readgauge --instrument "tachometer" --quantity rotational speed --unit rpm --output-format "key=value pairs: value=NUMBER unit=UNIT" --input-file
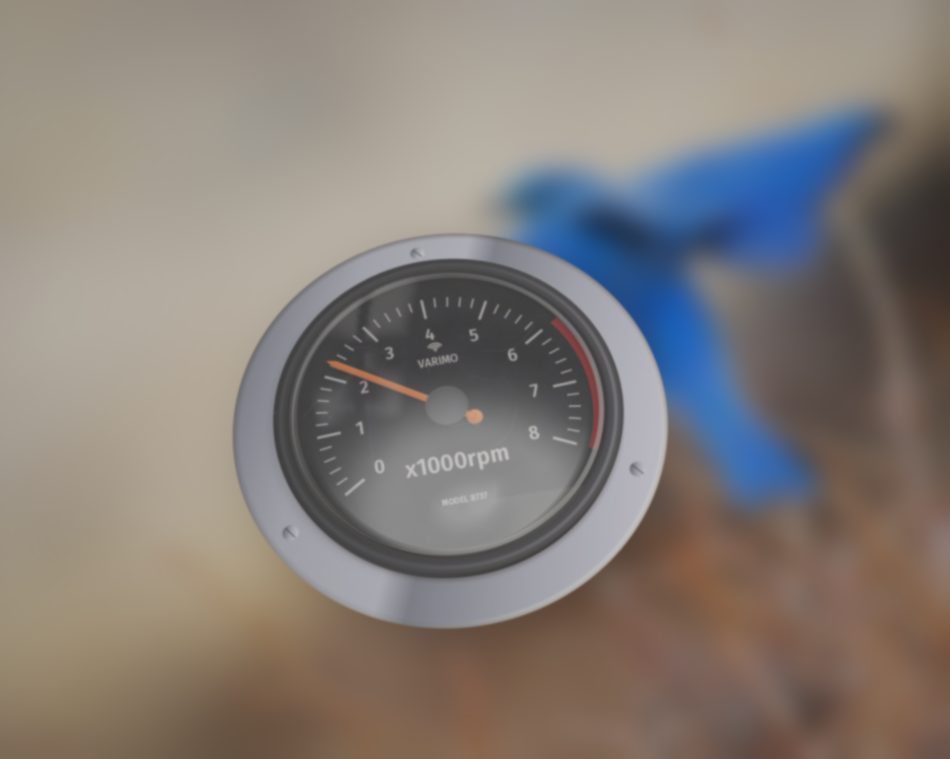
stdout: value=2200 unit=rpm
